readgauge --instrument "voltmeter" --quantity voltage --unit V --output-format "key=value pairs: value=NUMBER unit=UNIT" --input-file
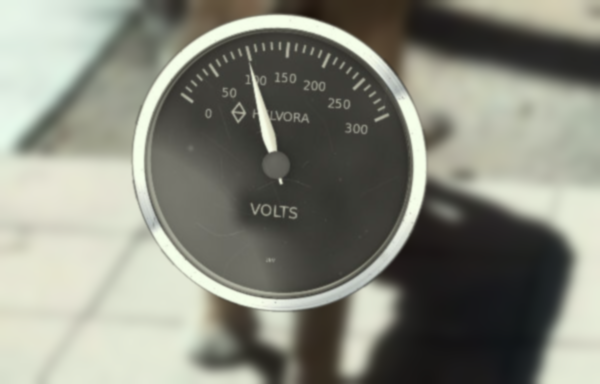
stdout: value=100 unit=V
